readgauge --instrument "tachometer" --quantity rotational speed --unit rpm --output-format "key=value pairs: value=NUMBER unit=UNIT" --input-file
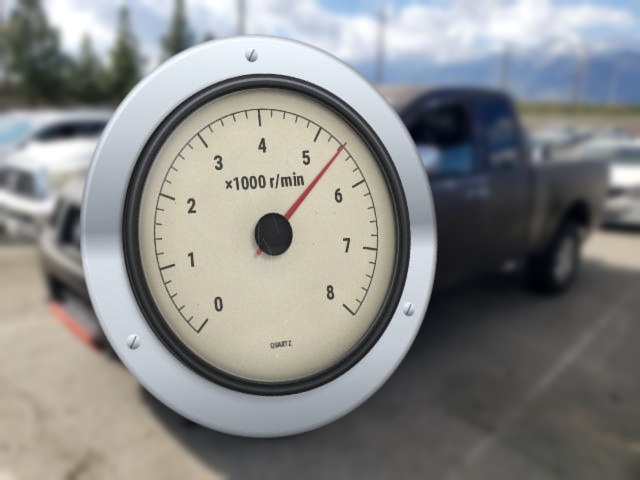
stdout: value=5400 unit=rpm
